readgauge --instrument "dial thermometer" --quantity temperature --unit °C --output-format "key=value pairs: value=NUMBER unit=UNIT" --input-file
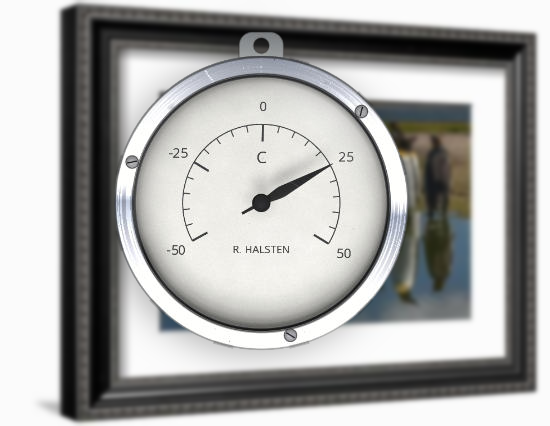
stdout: value=25 unit=°C
